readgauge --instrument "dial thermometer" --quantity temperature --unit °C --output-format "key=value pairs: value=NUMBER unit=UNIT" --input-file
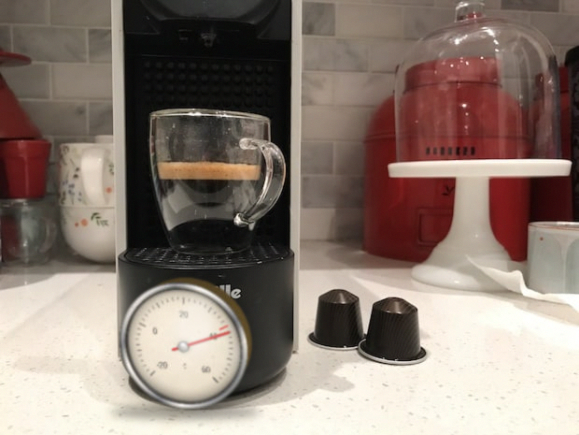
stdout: value=40 unit=°C
